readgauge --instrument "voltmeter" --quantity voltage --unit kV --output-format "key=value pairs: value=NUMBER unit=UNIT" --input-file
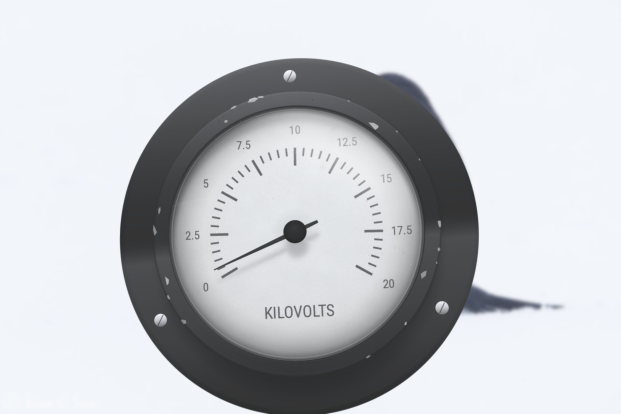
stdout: value=0.5 unit=kV
